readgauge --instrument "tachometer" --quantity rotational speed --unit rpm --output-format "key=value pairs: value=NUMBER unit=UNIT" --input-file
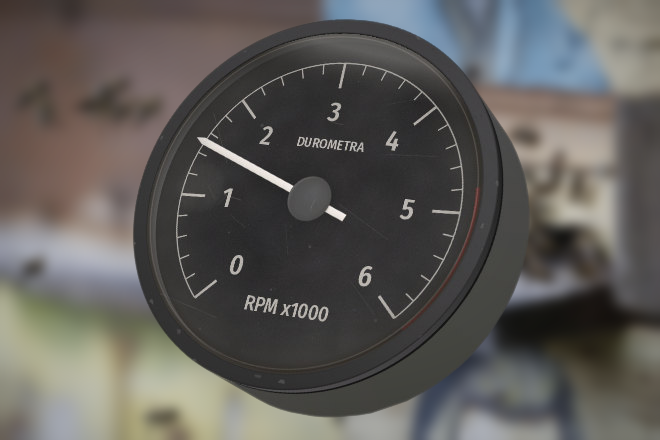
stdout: value=1500 unit=rpm
